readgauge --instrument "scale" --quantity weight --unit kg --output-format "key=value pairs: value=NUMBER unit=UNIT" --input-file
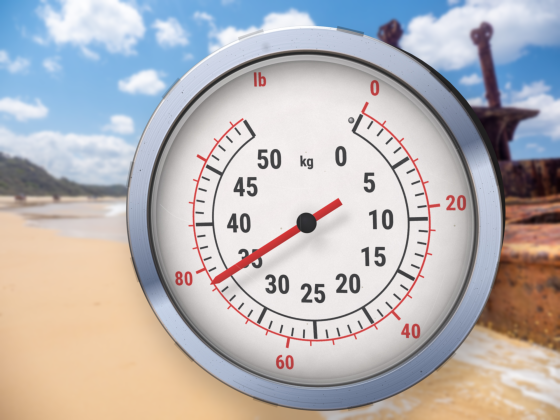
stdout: value=35 unit=kg
